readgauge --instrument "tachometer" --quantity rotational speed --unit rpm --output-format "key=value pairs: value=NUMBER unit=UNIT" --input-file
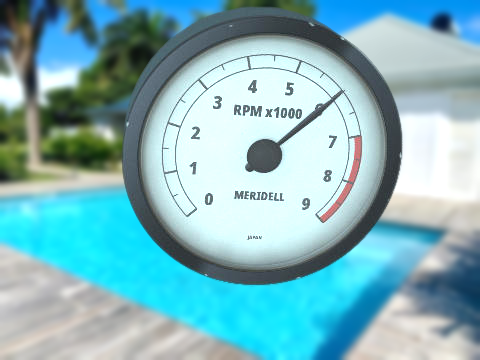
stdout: value=6000 unit=rpm
